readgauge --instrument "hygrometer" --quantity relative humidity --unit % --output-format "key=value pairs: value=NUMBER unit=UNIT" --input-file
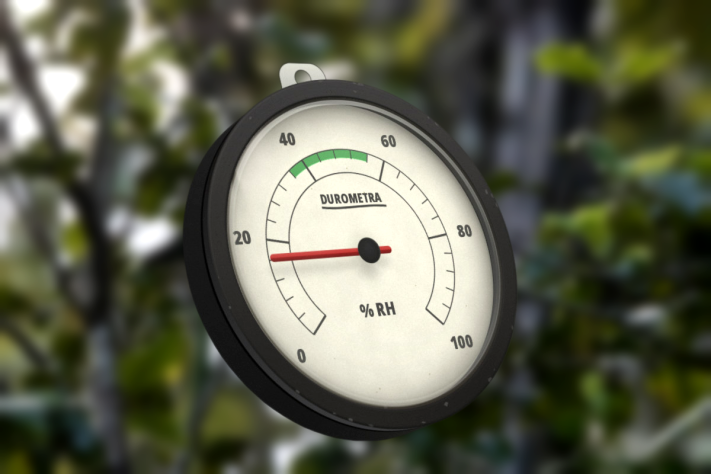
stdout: value=16 unit=%
